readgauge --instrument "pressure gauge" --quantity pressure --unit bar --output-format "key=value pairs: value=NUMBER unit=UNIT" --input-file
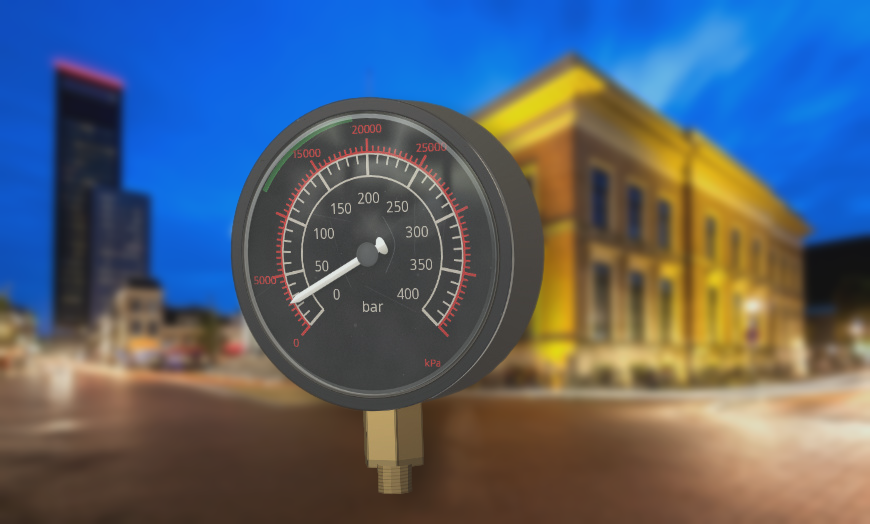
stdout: value=25 unit=bar
